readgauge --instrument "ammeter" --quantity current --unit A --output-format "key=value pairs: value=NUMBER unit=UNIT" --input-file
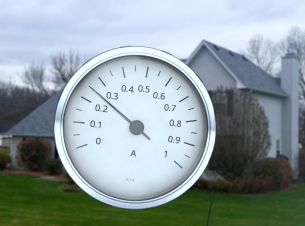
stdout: value=0.25 unit=A
